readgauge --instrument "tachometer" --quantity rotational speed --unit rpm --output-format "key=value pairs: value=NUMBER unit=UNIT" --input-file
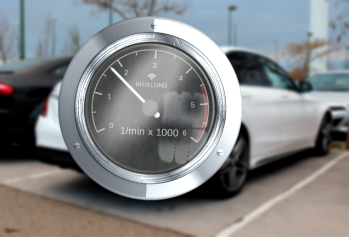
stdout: value=1750 unit=rpm
